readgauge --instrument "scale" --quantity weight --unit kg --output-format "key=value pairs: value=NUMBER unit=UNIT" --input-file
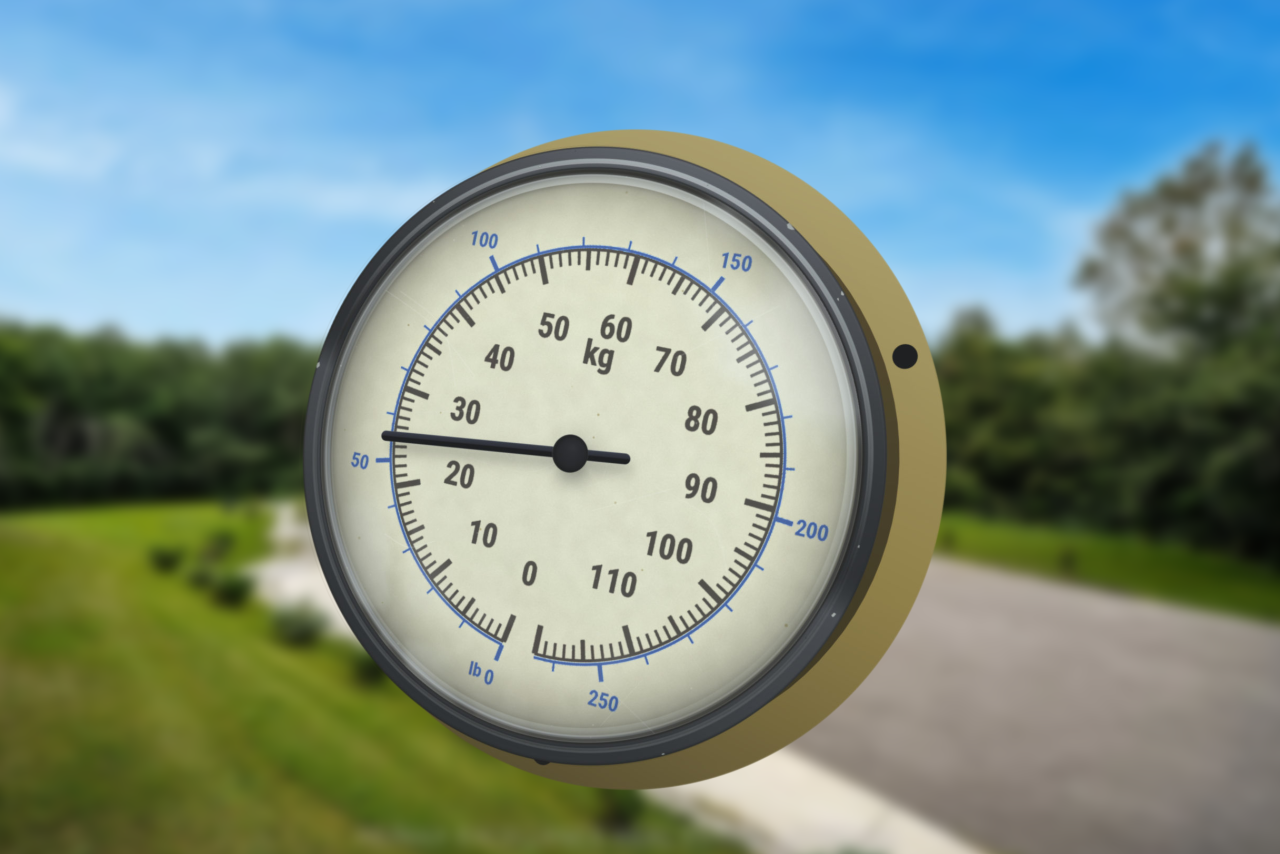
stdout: value=25 unit=kg
